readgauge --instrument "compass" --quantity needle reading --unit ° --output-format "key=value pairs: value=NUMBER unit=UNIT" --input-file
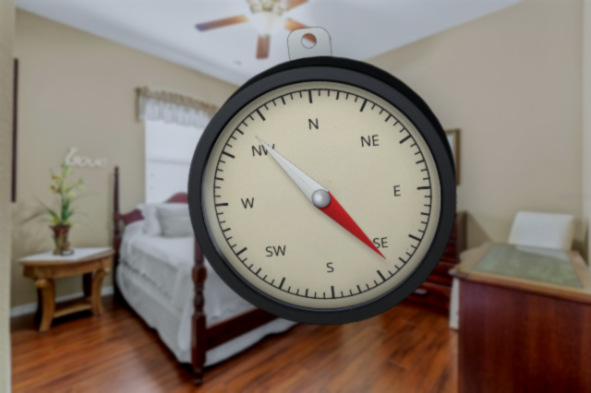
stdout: value=140 unit=°
